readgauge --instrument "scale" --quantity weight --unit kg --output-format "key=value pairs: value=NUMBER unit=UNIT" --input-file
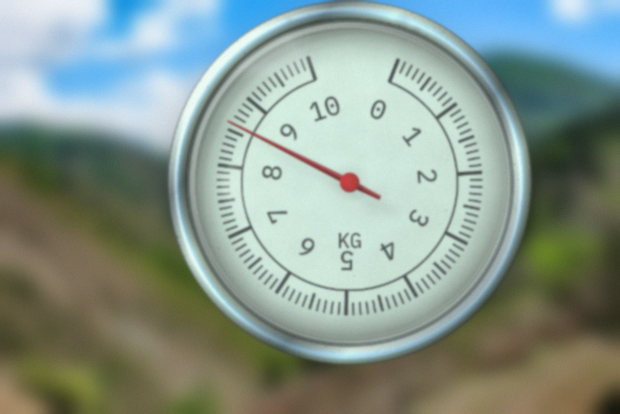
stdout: value=8.6 unit=kg
